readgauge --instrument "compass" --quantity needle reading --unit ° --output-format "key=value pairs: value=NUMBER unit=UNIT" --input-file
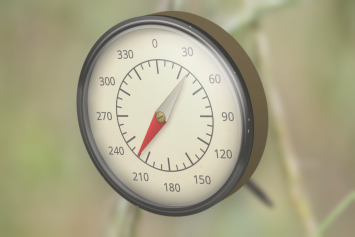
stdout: value=220 unit=°
